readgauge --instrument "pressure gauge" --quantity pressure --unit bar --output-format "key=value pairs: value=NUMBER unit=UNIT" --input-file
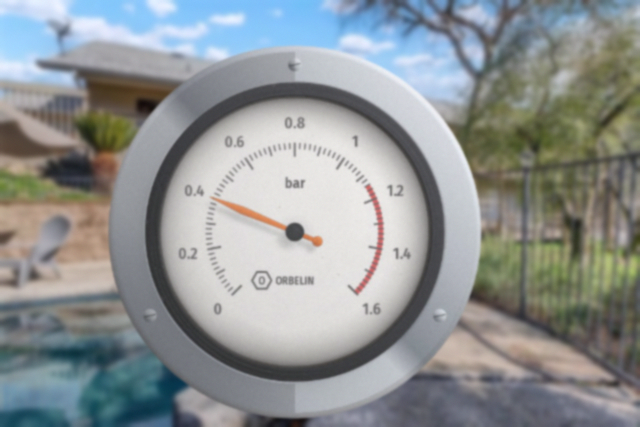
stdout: value=0.4 unit=bar
